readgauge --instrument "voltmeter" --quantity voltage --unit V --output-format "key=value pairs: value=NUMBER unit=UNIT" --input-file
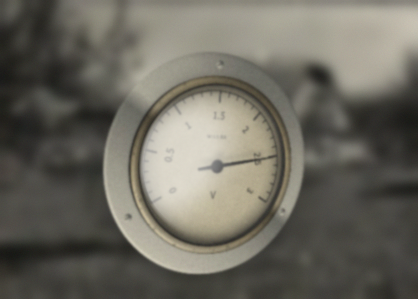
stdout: value=2.5 unit=V
